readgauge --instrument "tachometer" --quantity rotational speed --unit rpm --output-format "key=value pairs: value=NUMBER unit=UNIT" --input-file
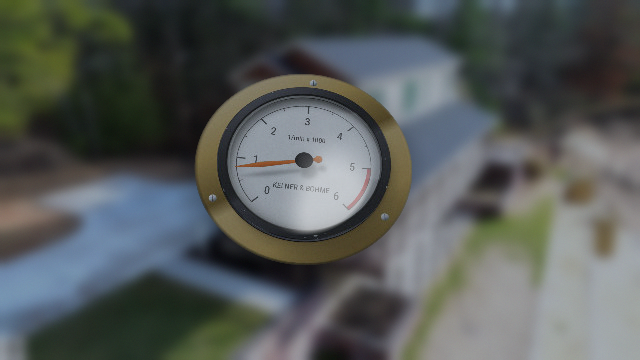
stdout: value=750 unit=rpm
